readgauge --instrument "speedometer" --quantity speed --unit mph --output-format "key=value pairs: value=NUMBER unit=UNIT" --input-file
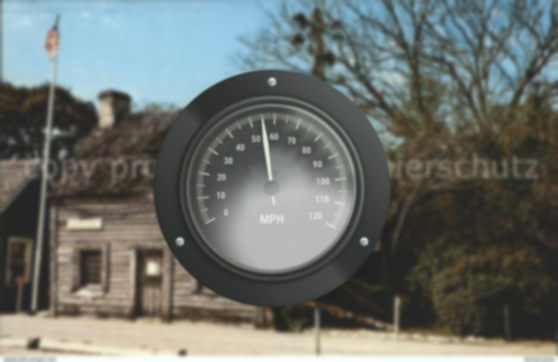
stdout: value=55 unit=mph
